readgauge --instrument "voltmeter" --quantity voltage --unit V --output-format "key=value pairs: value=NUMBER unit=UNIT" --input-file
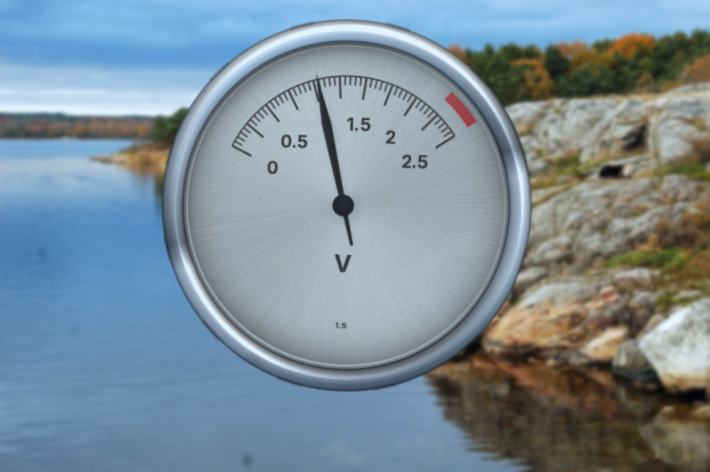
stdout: value=1.05 unit=V
